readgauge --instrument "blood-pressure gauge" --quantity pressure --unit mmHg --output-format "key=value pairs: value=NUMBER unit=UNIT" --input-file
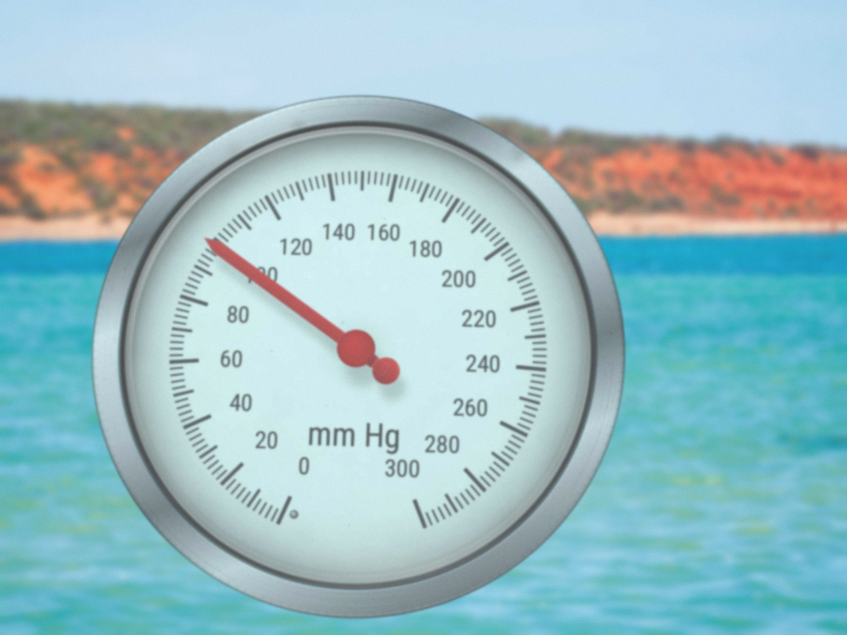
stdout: value=98 unit=mmHg
